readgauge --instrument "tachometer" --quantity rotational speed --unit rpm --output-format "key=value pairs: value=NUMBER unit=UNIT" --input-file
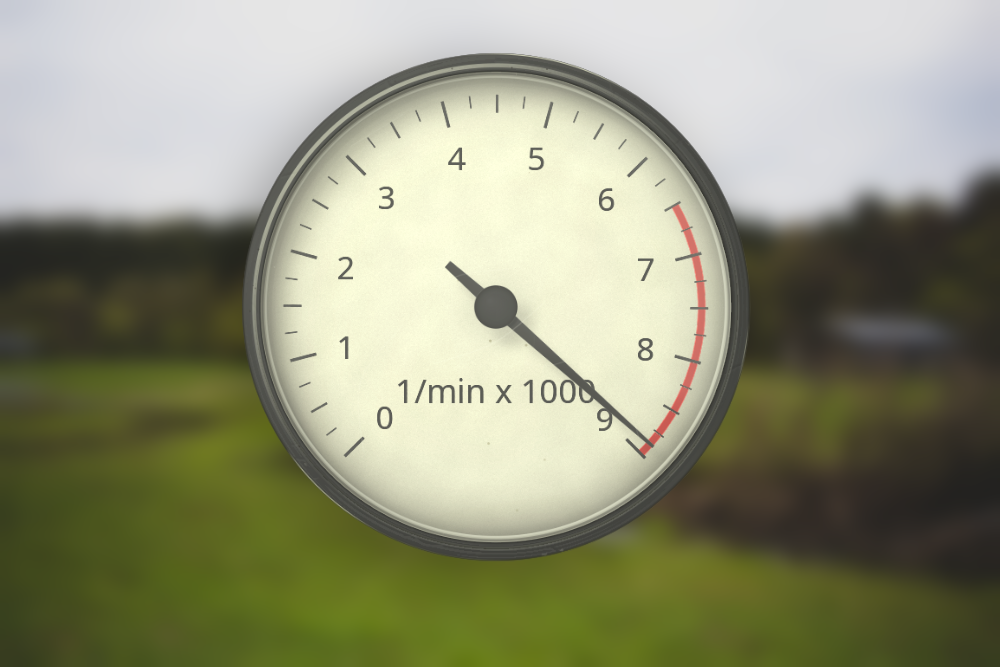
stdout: value=8875 unit=rpm
